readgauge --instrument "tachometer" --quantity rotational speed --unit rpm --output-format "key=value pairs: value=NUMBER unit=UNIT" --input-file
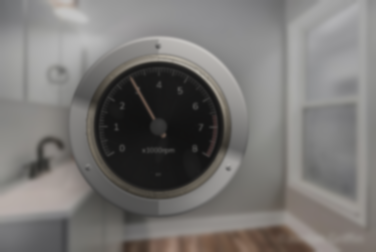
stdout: value=3000 unit=rpm
